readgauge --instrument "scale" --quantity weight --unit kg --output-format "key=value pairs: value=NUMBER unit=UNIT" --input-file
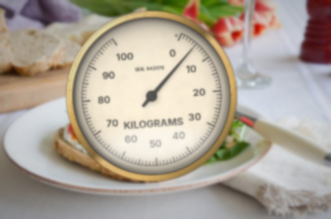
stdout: value=5 unit=kg
